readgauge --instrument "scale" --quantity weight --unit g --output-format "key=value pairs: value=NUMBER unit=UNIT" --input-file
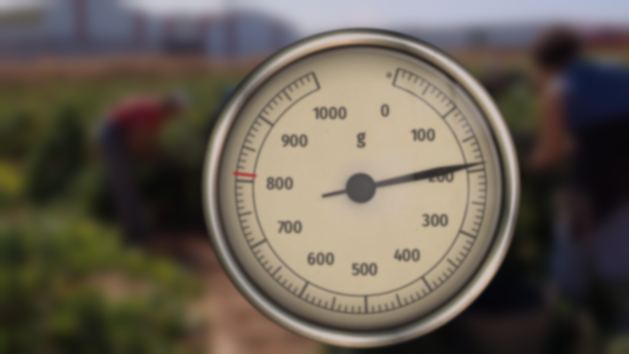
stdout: value=190 unit=g
